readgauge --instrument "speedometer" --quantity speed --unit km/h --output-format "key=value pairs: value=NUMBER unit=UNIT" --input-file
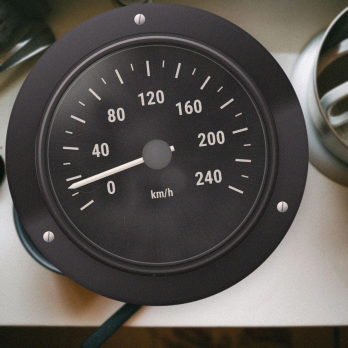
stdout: value=15 unit=km/h
